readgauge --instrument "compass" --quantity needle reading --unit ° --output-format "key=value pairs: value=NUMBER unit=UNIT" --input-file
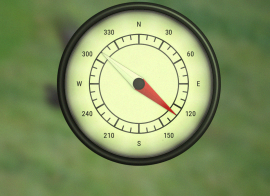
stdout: value=130 unit=°
